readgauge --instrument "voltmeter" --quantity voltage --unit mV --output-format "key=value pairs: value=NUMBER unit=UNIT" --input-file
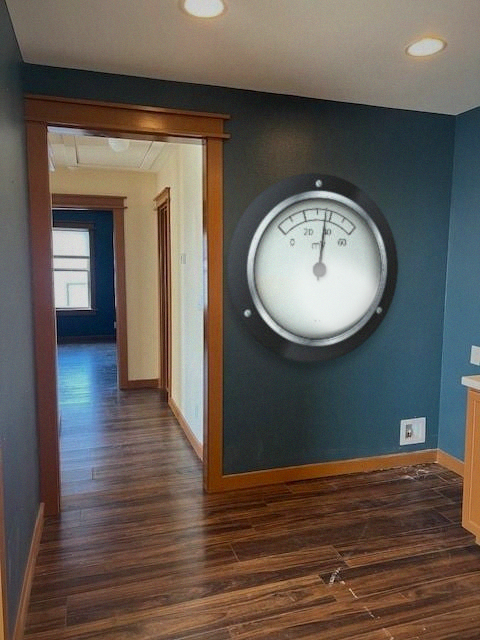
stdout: value=35 unit=mV
